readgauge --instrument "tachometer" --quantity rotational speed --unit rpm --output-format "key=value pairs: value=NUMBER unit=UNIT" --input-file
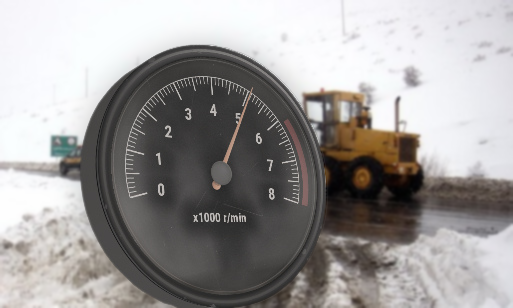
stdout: value=5000 unit=rpm
